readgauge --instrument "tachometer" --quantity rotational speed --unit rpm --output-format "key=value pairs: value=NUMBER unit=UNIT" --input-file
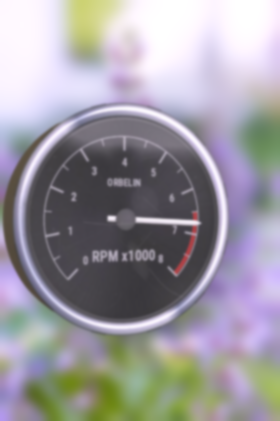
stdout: value=6750 unit=rpm
